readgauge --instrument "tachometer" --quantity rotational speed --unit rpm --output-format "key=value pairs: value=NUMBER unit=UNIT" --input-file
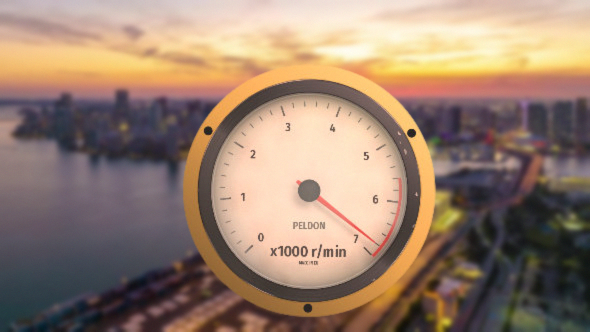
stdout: value=6800 unit=rpm
